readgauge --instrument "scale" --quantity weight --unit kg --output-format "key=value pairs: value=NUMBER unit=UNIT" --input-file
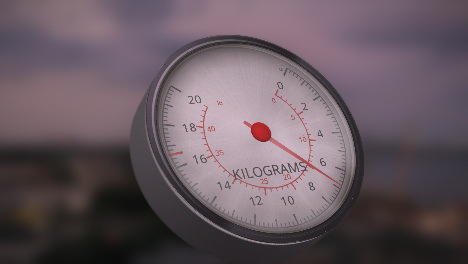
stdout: value=7 unit=kg
